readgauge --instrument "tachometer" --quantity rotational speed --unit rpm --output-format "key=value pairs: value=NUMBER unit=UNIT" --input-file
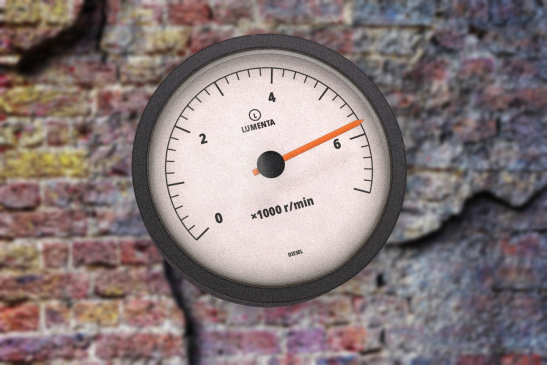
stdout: value=5800 unit=rpm
